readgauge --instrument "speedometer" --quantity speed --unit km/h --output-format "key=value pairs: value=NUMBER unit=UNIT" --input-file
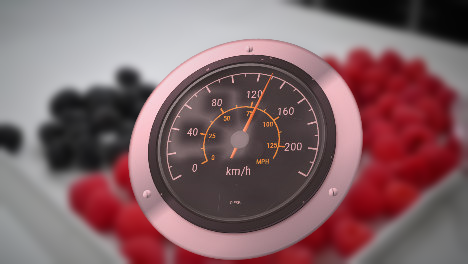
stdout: value=130 unit=km/h
